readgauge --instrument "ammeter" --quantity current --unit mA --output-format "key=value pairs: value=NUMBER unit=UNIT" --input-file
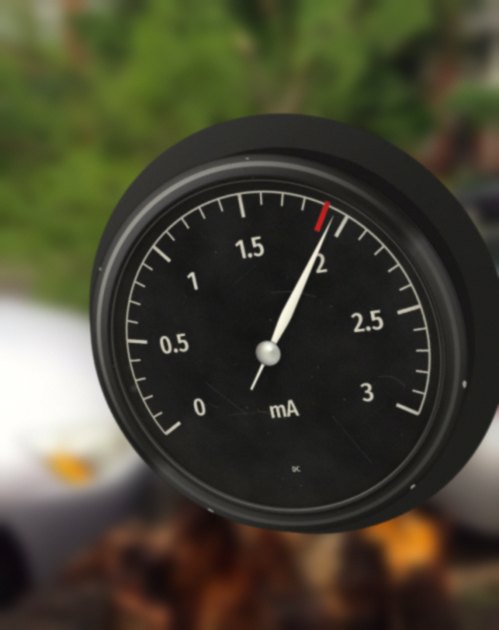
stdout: value=1.95 unit=mA
